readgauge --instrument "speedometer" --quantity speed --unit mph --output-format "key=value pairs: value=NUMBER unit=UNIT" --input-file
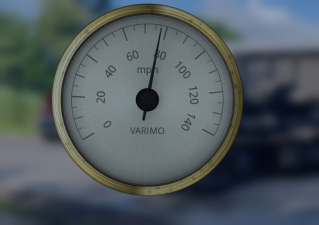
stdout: value=77.5 unit=mph
